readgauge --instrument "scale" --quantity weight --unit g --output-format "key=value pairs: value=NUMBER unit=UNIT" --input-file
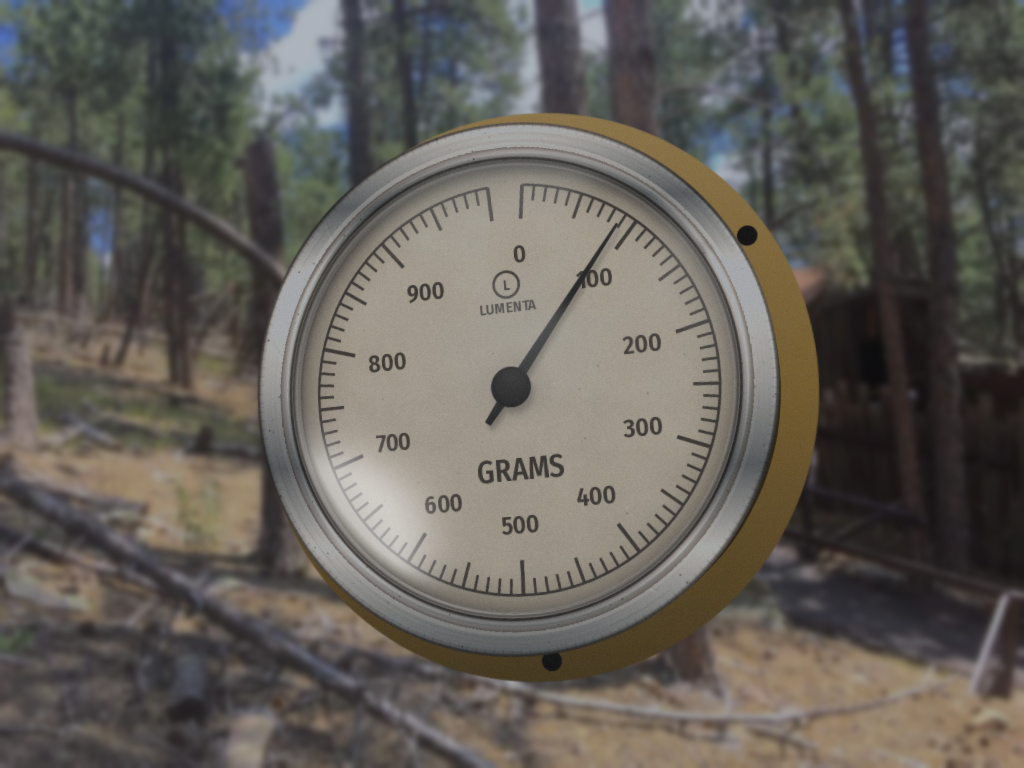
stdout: value=90 unit=g
